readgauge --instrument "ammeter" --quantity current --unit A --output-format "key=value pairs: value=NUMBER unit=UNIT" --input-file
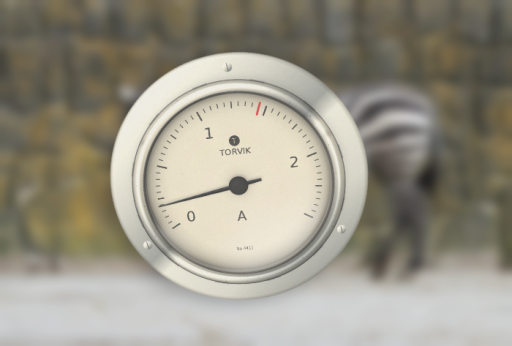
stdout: value=0.2 unit=A
